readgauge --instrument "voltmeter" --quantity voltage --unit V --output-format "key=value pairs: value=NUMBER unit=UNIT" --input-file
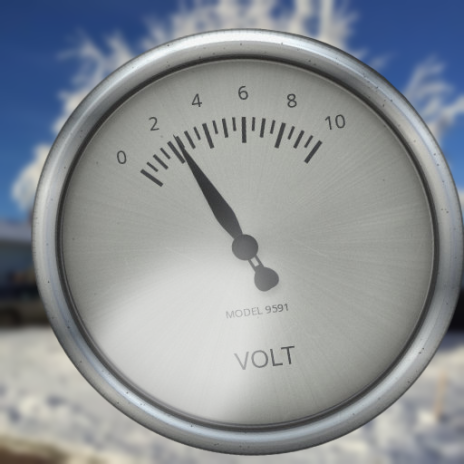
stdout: value=2.5 unit=V
